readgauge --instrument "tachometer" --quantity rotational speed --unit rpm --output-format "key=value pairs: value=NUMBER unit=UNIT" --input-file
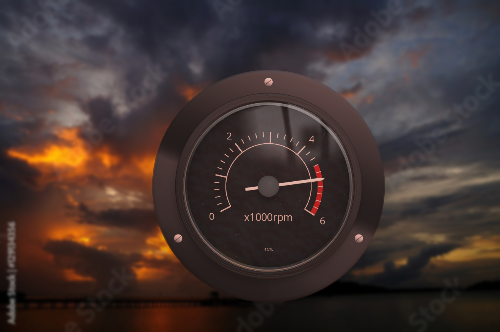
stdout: value=5000 unit=rpm
